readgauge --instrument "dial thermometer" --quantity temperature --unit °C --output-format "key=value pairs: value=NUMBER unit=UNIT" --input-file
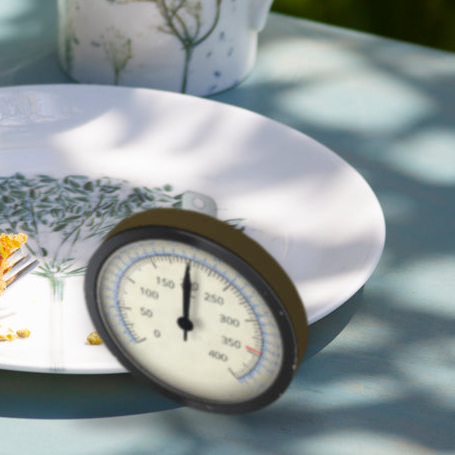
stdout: value=200 unit=°C
